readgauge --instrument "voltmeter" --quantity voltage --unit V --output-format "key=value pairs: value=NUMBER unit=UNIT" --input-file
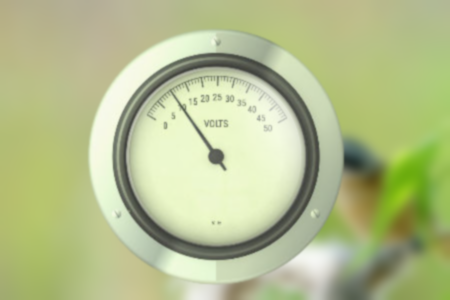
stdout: value=10 unit=V
